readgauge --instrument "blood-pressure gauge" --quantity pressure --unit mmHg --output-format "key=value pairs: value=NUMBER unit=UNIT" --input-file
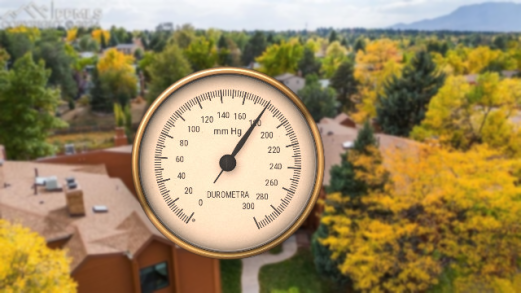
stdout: value=180 unit=mmHg
